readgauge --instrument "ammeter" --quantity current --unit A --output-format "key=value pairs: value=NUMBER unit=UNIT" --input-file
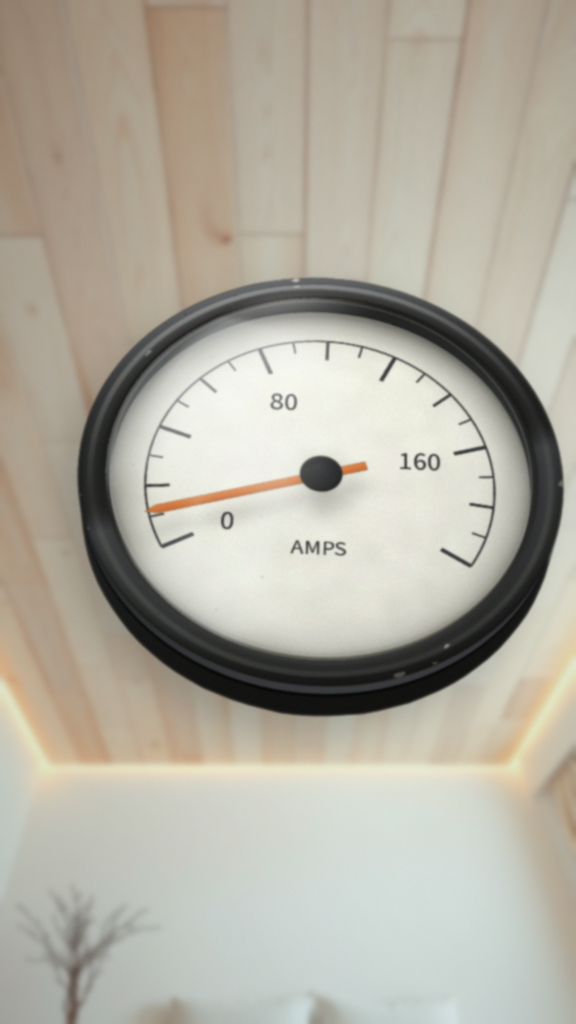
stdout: value=10 unit=A
